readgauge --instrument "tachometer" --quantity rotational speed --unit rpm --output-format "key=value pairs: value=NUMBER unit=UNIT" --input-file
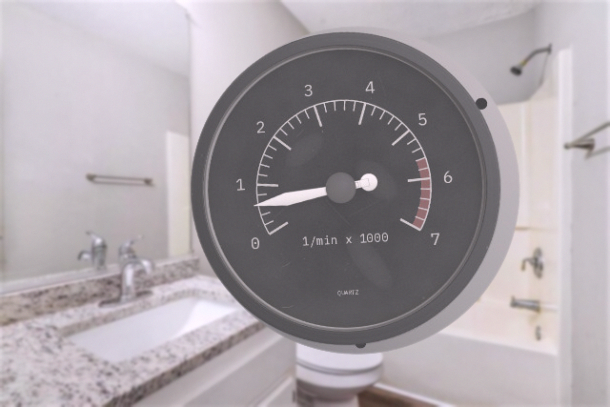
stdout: value=600 unit=rpm
